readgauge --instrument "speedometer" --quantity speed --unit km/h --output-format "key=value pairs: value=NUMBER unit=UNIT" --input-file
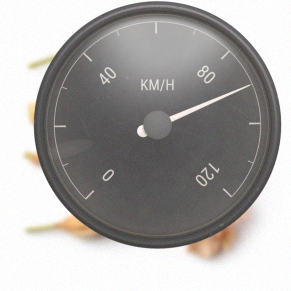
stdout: value=90 unit=km/h
